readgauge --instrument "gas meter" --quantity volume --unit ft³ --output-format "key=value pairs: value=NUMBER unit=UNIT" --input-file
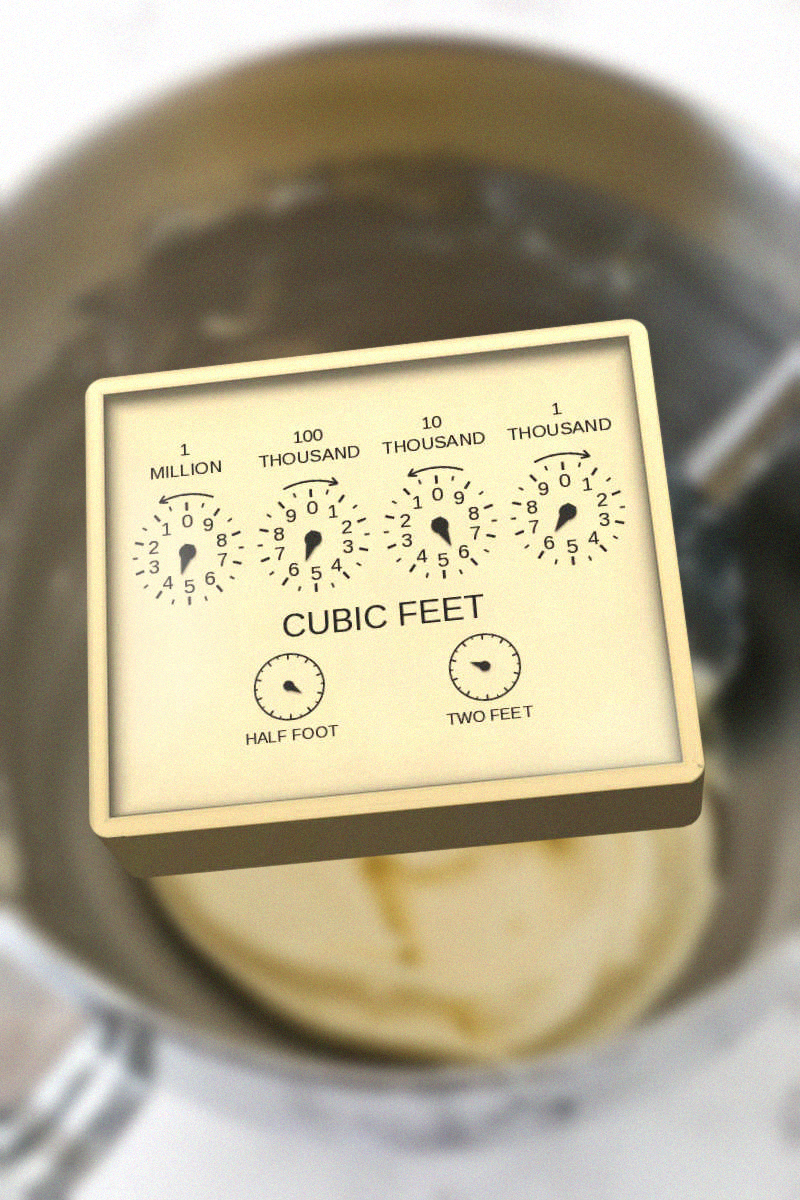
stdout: value=455600 unit=ft³
